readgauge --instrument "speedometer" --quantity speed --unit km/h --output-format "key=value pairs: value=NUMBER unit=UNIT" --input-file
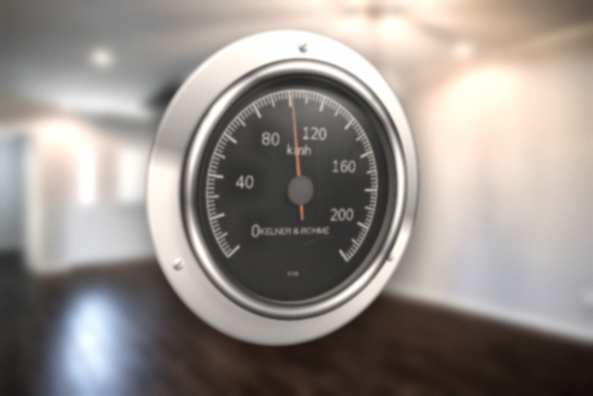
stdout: value=100 unit=km/h
